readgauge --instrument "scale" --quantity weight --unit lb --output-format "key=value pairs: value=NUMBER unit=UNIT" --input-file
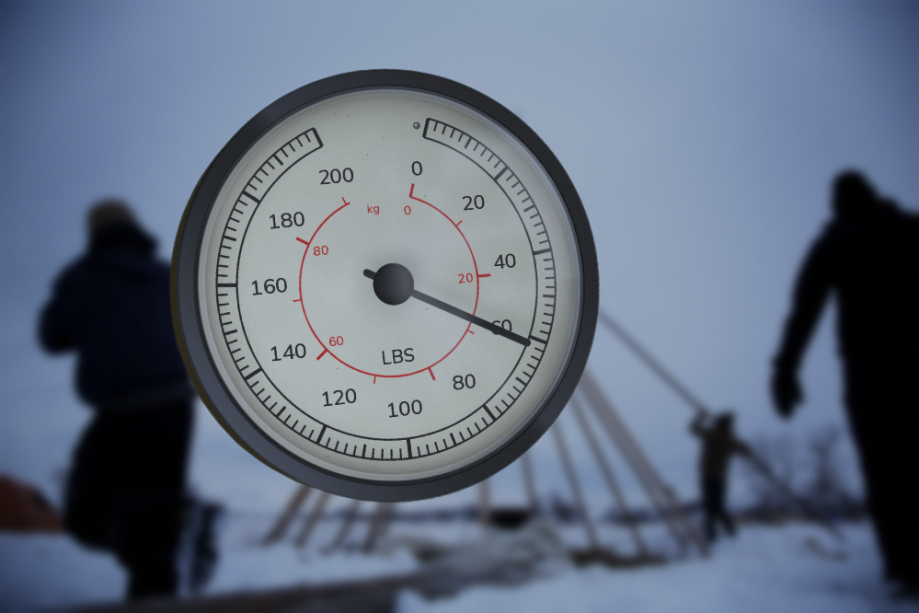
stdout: value=62 unit=lb
